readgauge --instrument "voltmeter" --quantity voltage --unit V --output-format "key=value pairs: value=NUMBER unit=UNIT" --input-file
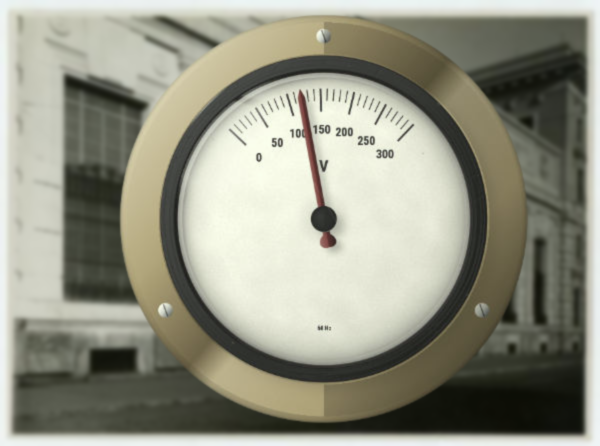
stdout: value=120 unit=V
